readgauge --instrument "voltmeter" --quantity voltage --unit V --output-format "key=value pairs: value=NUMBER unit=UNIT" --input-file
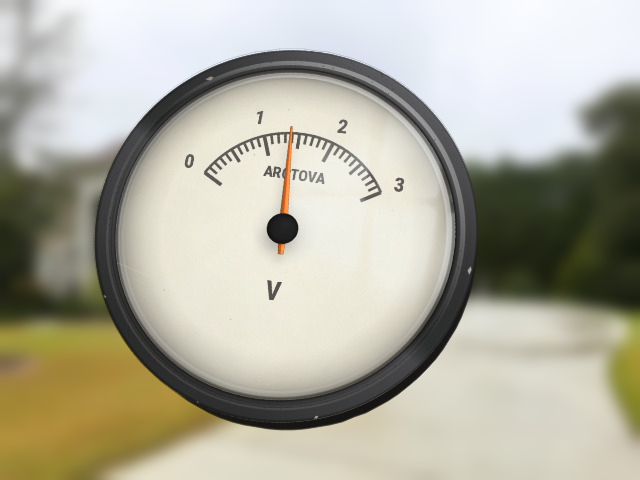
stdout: value=1.4 unit=V
